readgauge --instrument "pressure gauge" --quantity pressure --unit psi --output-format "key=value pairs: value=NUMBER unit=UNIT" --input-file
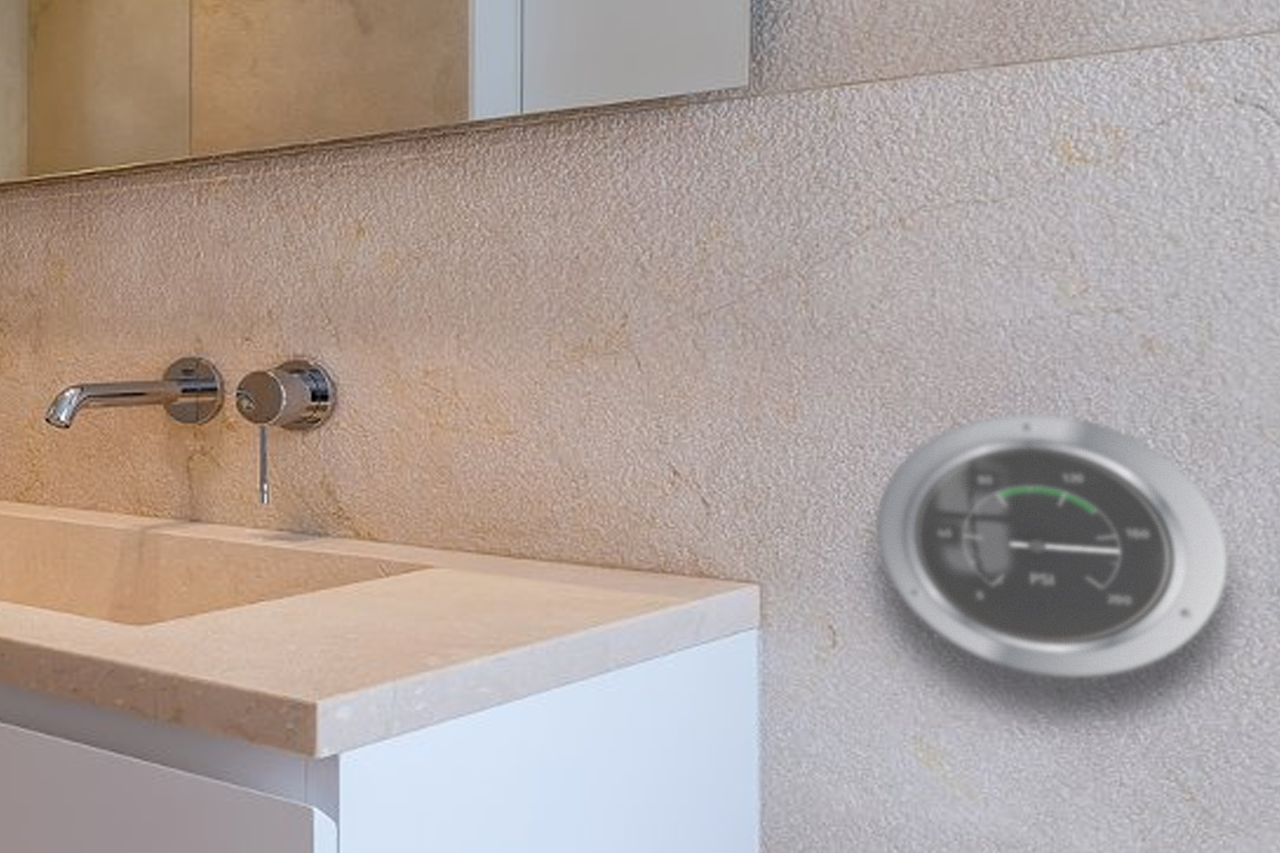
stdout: value=170 unit=psi
